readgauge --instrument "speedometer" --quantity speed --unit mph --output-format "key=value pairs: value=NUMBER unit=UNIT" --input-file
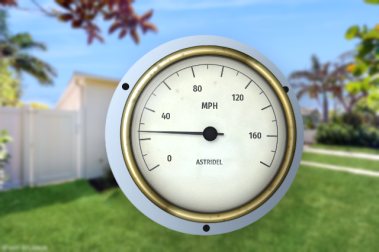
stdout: value=25 unit=mph
